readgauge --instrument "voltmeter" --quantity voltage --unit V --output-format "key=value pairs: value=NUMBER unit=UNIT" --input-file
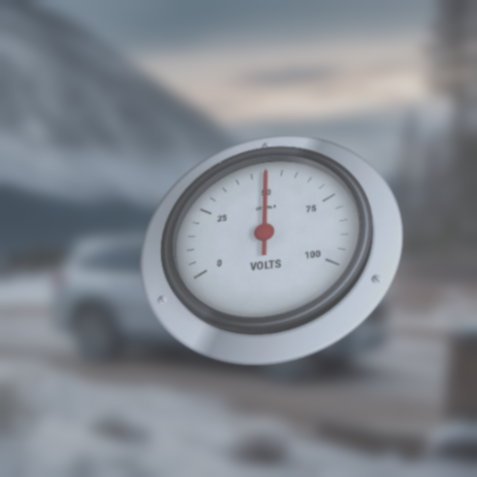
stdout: value=50 unit=V
